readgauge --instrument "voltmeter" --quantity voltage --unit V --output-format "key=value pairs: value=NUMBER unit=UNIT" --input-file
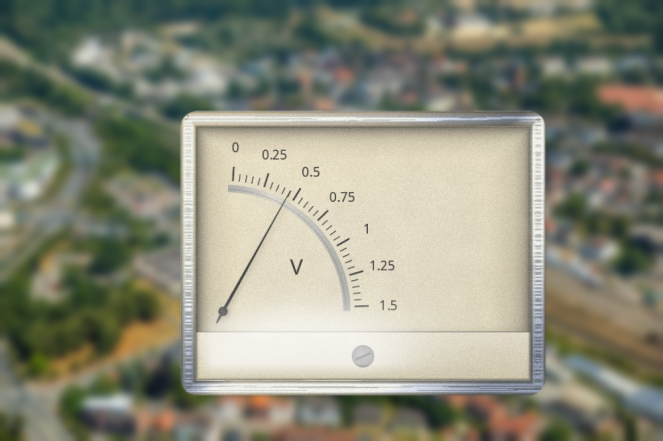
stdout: value=0.45 unit=V
